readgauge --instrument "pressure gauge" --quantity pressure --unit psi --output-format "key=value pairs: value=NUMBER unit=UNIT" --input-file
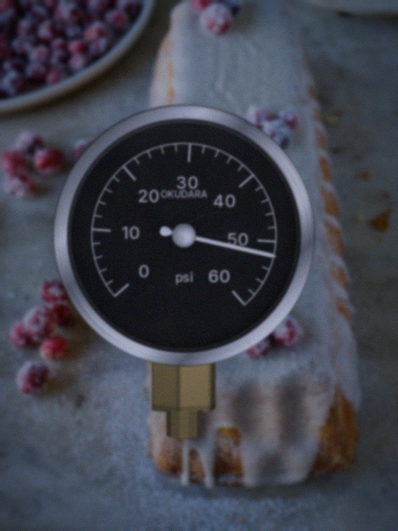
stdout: value=52 unit=psi
